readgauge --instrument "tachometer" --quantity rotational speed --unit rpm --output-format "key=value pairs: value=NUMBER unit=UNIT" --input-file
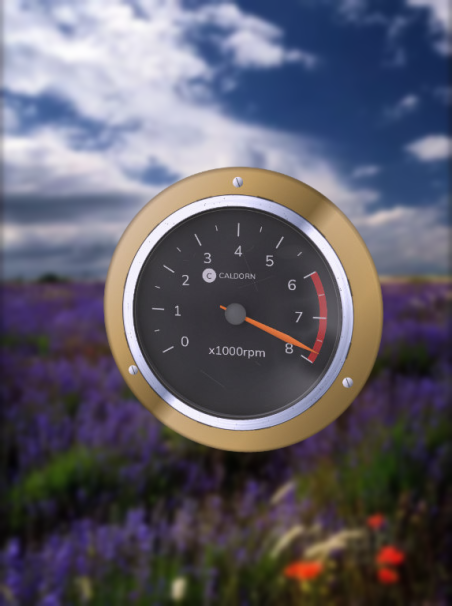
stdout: value=7750 unit=rpm
